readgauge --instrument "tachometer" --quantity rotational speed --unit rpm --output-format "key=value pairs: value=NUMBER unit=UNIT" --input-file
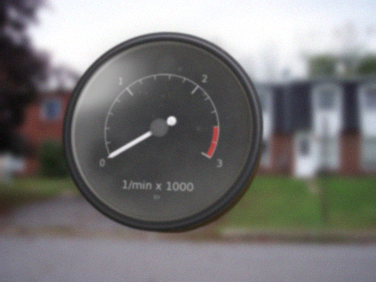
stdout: value=0 unit=rpm
